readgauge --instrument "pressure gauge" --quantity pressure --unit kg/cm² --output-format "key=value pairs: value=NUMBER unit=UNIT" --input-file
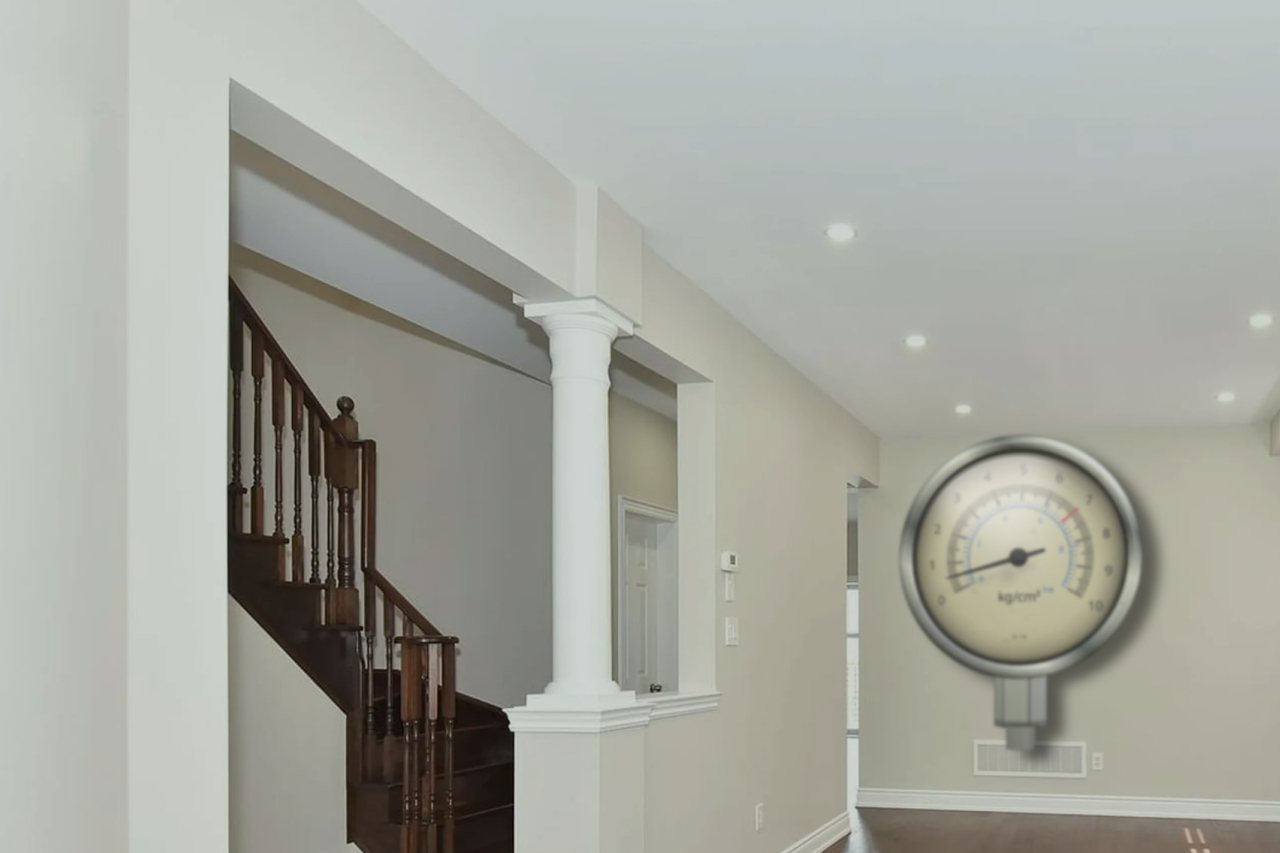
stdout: value=0.5 unit=kg/cm²
